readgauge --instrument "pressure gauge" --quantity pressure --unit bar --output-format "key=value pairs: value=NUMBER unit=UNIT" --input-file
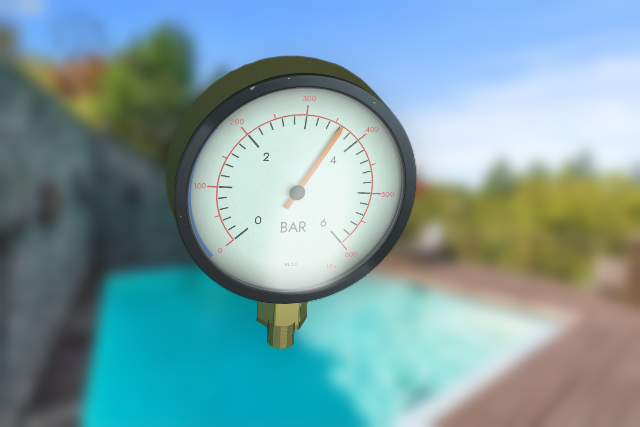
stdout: value=3.6 unit=bar
